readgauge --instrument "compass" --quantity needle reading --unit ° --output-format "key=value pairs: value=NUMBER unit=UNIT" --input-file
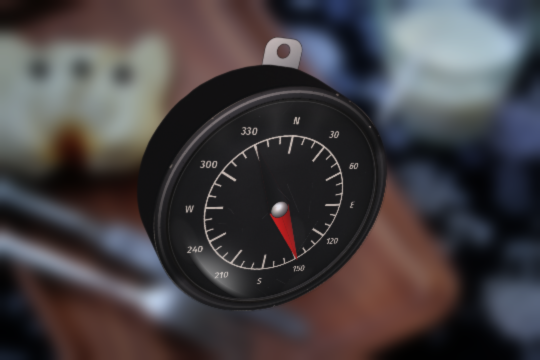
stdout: value=150 unit=°
